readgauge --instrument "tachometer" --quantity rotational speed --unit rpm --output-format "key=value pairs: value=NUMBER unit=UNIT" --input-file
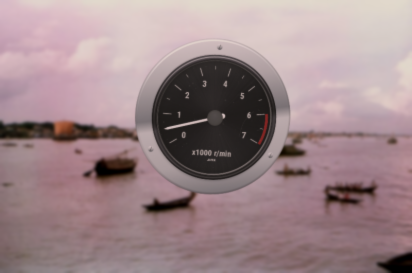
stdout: value=500 unit=rpm
